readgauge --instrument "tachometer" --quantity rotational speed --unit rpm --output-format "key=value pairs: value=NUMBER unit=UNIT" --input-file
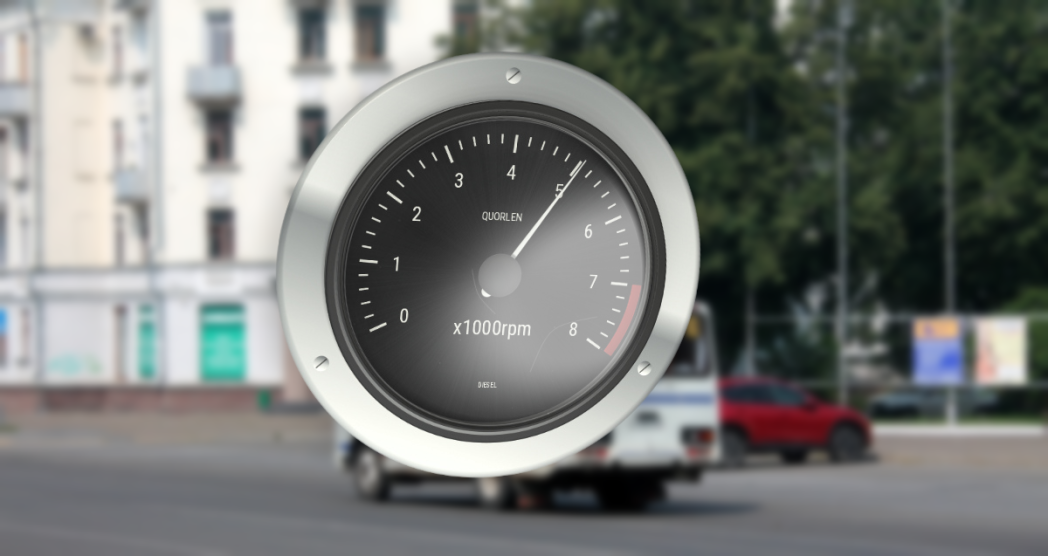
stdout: value=5000 unit=rpm
